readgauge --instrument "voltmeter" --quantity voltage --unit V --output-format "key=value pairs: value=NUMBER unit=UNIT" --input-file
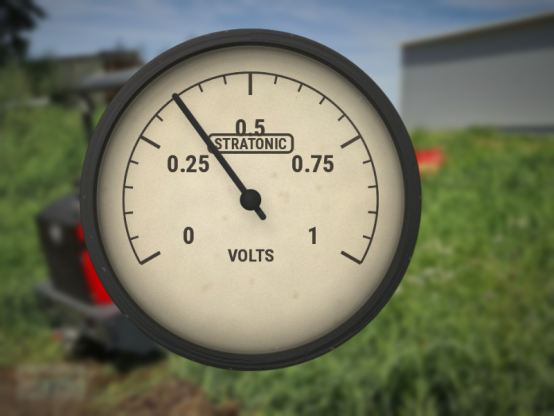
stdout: value=0.35 unit=V
